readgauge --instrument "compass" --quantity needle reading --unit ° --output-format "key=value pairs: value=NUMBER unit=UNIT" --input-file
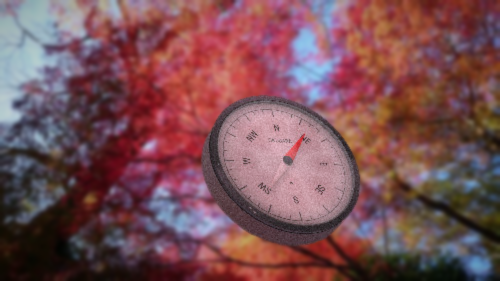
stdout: value=40 unit=°
